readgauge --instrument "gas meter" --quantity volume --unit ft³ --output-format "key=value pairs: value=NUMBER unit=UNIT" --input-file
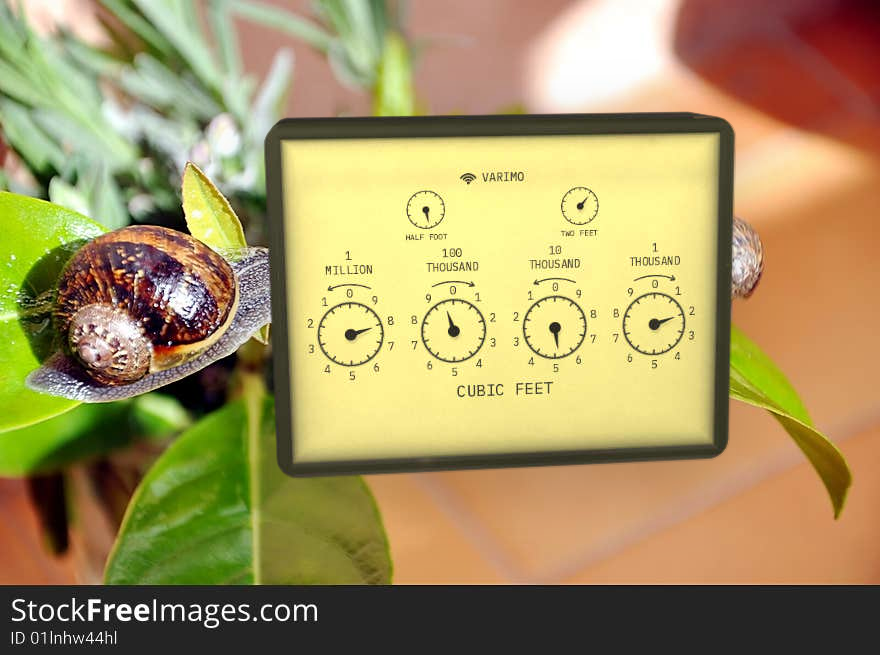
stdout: value=795200 unit=ft³
